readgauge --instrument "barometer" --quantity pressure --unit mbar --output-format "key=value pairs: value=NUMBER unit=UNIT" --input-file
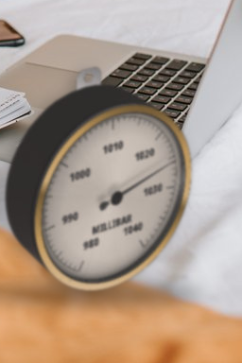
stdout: value=1025 unit=mbar
